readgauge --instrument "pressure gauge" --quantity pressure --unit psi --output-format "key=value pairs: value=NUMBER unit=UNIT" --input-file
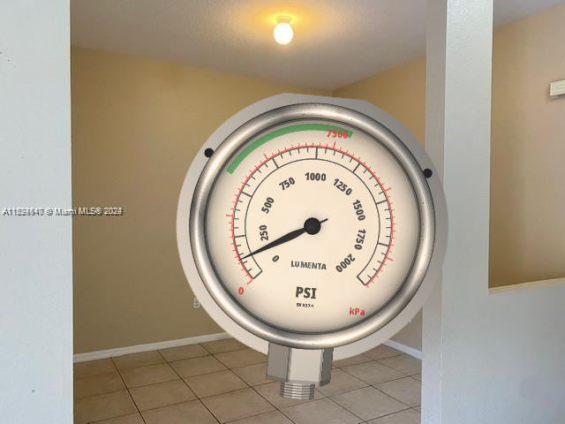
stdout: value=125 unit=psi
